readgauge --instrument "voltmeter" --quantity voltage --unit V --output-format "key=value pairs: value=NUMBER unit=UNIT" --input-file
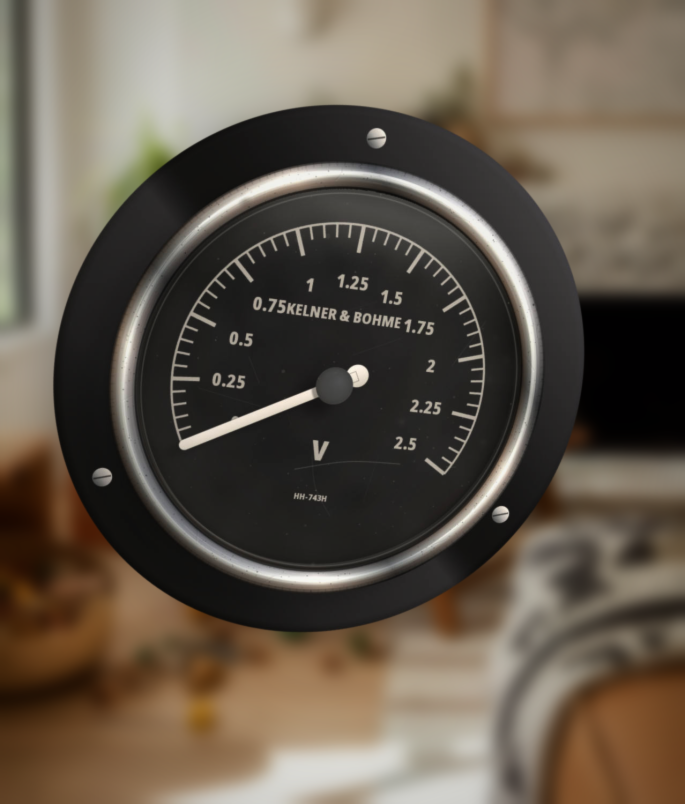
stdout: value=0 unit=V
